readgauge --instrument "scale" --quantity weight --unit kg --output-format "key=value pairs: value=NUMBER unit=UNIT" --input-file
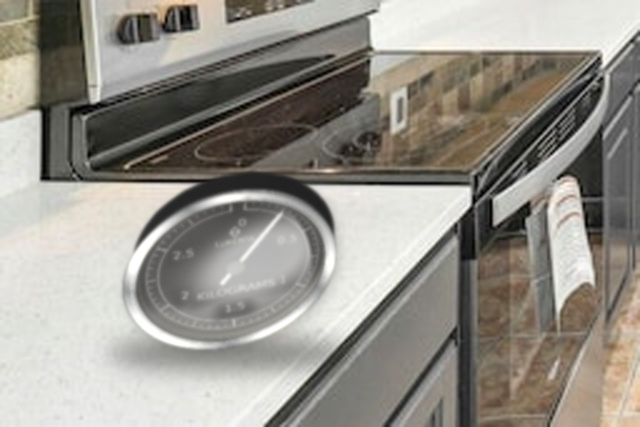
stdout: value=0.25 unit=kg
